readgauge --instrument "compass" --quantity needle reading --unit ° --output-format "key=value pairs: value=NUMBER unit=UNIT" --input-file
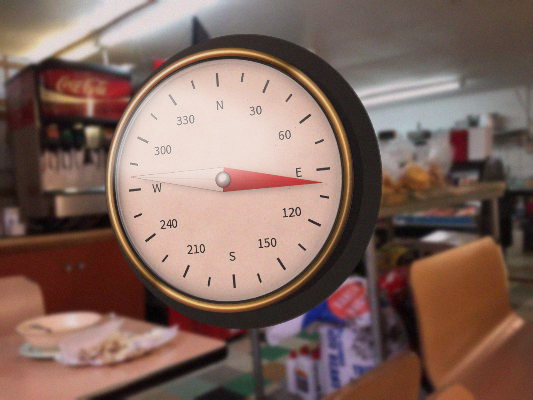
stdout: value=97.5 unit=°
